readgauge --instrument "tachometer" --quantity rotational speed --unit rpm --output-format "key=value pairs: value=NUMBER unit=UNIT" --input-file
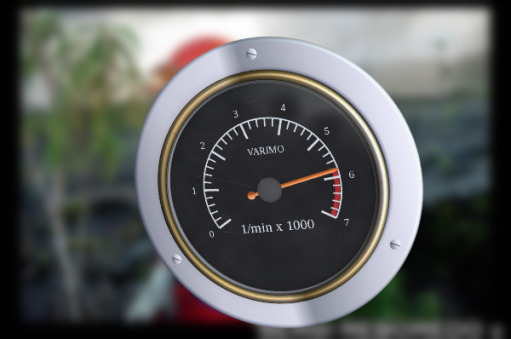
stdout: value=5800 unit=rpm
